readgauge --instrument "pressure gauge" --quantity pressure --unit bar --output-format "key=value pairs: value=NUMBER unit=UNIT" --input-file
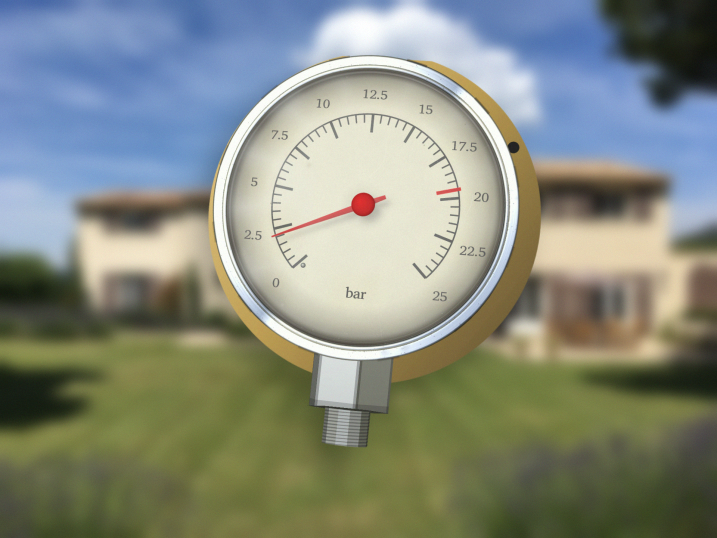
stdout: value=2 unit=bar
